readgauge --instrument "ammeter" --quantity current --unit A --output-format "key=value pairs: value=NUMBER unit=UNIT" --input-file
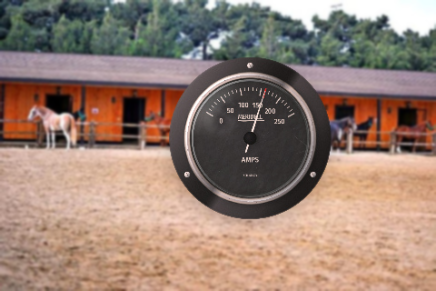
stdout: value=160 unit=A
